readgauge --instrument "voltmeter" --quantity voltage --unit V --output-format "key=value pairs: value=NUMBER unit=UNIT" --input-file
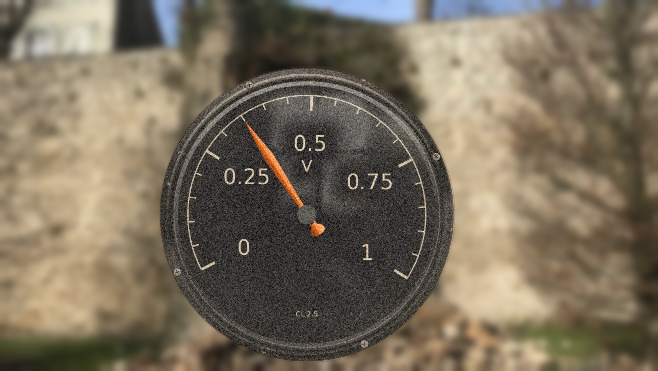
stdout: value=0.35 unit=V
